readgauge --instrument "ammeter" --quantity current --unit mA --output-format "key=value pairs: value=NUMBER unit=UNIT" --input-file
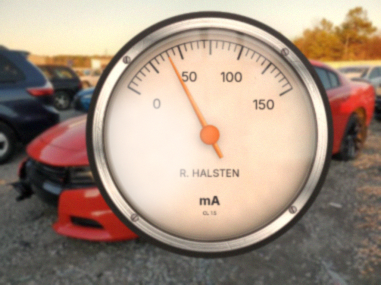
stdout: value=40 unit=mA
